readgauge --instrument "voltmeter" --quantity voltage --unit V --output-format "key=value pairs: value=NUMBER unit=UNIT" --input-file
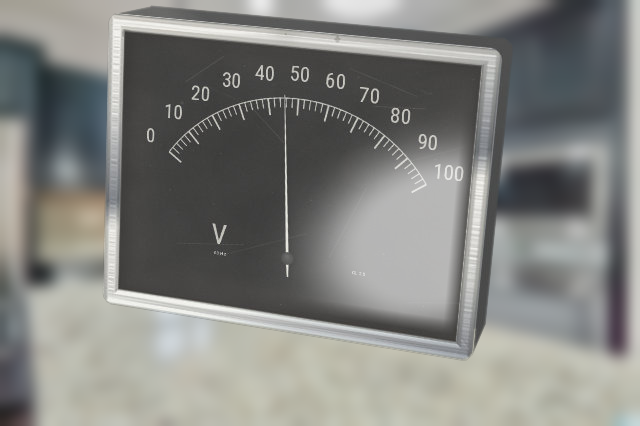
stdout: value=46 unit=V
